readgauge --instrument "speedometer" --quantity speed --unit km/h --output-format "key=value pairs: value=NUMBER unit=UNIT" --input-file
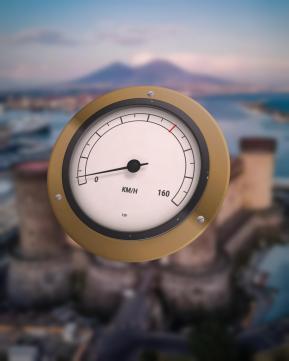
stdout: value=5 unit=km/h
